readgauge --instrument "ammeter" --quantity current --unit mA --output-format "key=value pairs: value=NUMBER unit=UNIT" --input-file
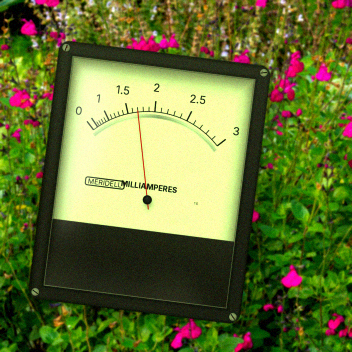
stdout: value=1.7 unit=mA
